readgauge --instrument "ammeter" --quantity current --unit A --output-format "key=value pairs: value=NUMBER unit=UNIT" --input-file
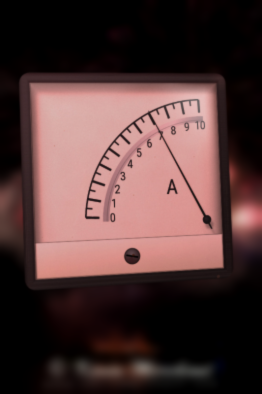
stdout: value=7 unit=A
